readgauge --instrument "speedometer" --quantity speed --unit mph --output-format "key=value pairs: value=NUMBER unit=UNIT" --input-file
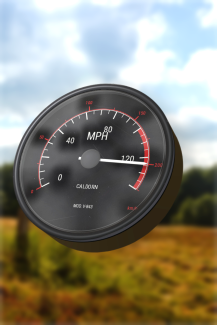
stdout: value=125 unit=mph
